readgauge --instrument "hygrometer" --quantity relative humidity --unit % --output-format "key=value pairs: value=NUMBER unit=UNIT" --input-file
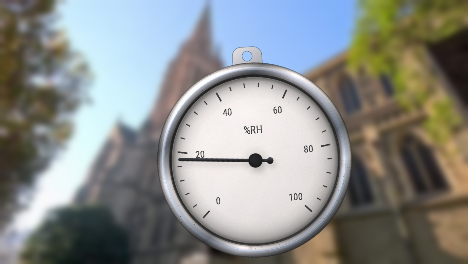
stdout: value=18 unit=%
